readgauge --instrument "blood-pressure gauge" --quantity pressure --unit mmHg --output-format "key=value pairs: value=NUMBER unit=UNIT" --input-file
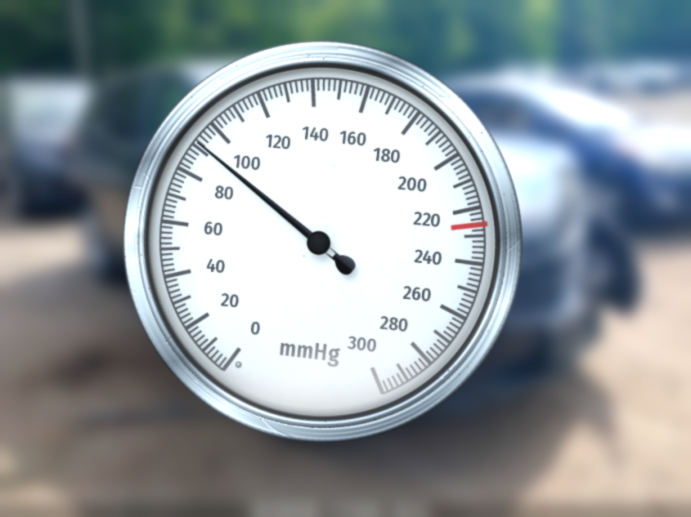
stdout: value=92 unit=mmHg
